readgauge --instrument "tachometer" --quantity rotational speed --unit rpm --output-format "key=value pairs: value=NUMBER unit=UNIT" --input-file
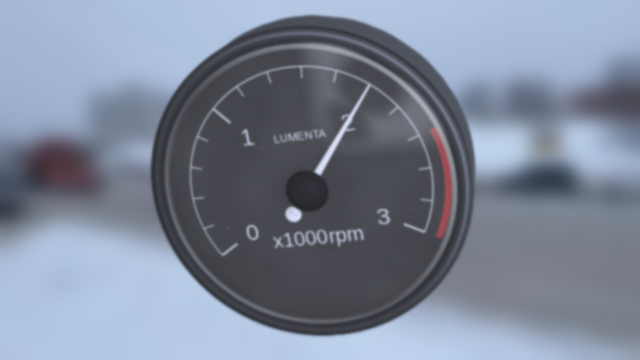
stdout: value=2000 unit=rpm
